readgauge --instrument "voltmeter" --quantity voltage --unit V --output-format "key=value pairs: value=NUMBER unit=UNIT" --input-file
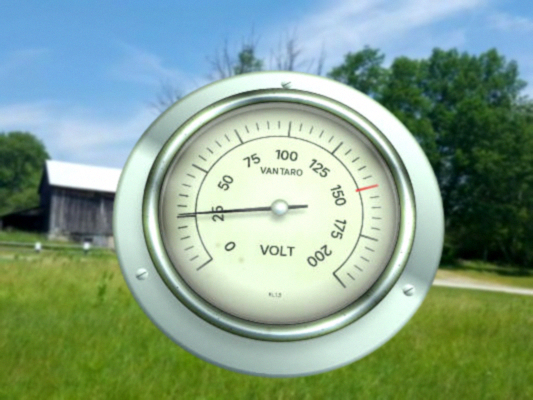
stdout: value=25 unit=V
